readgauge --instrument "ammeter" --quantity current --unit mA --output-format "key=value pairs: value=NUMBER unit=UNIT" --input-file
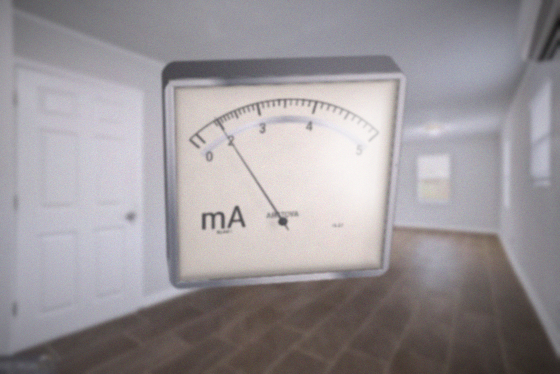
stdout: value=2 unit=mA
